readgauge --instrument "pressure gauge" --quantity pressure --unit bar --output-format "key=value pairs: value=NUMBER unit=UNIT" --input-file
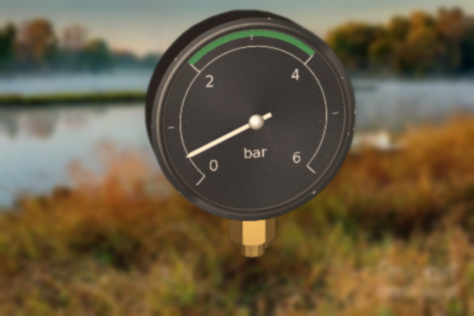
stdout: value=0.5 unit=bar
